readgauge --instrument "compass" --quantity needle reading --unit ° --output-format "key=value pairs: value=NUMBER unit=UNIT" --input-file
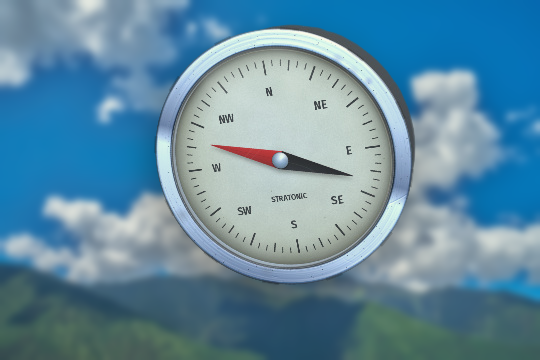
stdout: value=290 unit=°
